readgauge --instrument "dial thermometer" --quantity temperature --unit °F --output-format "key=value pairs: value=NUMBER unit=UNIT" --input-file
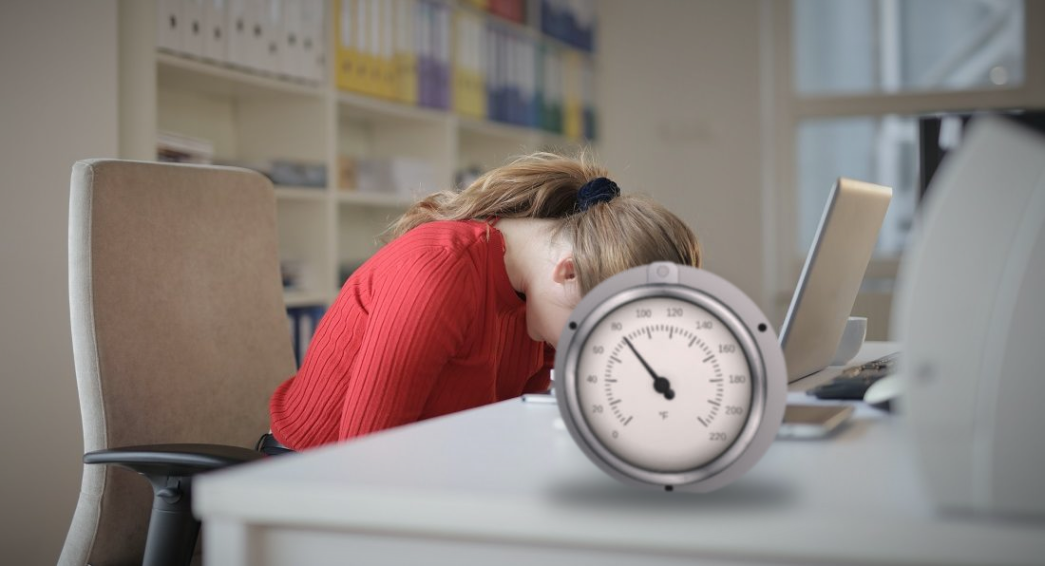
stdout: value=80 unit=°F
